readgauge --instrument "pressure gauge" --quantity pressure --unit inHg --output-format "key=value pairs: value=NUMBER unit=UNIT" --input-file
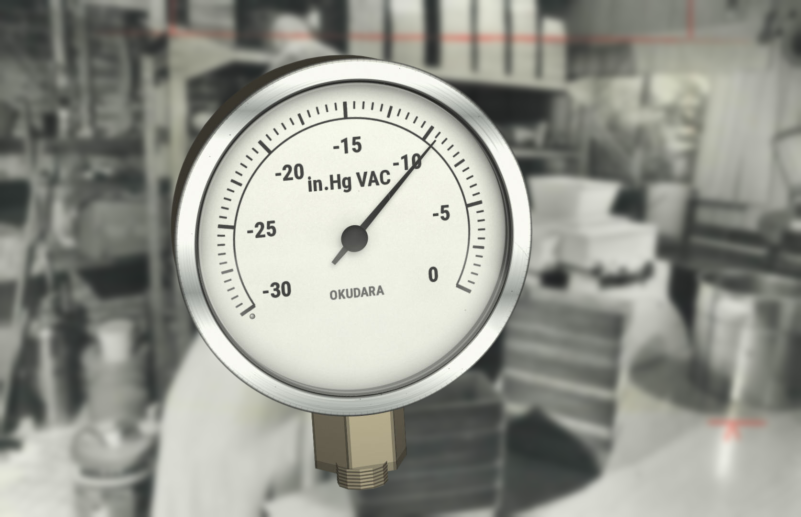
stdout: value=-9.5 unit=inHg
